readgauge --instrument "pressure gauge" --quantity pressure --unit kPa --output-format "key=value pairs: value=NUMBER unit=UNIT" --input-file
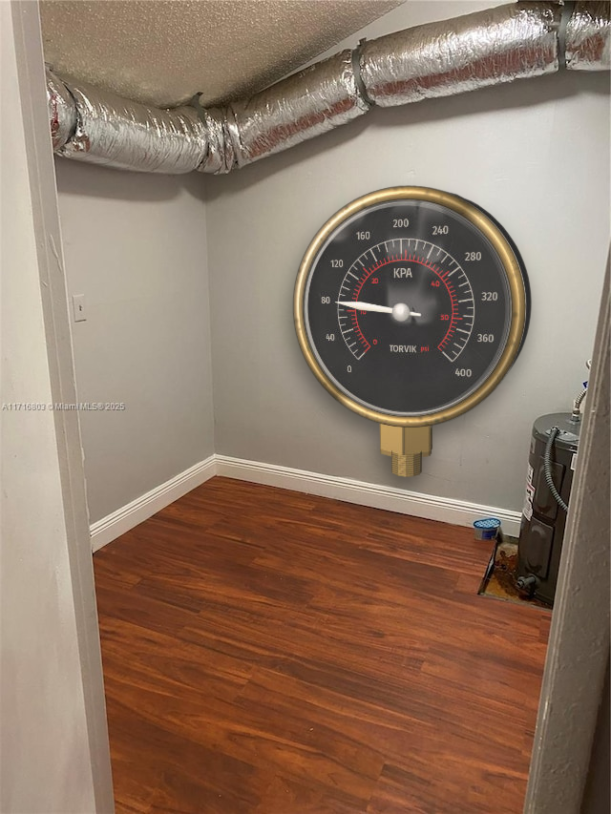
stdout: value=80 unit=kPa
